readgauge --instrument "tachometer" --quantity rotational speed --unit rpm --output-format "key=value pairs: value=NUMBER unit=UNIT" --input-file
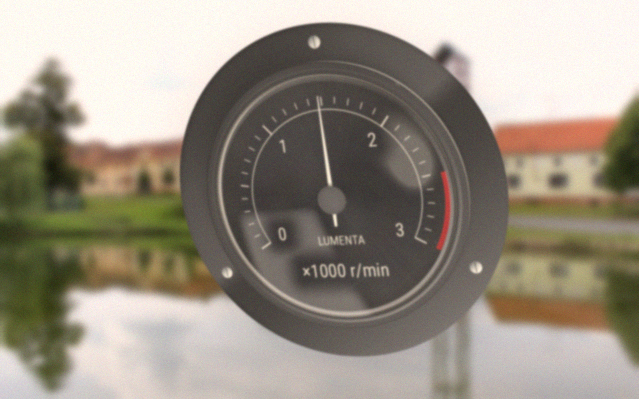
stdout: value=1500 unit=rpm
